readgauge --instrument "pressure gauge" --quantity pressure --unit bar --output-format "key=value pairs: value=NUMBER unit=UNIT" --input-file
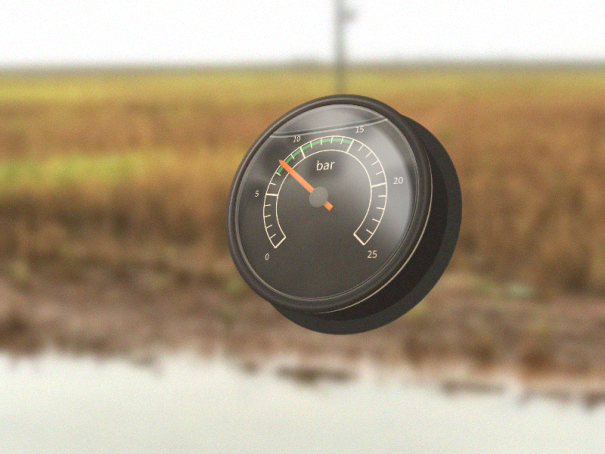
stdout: value=8 unit=bar
